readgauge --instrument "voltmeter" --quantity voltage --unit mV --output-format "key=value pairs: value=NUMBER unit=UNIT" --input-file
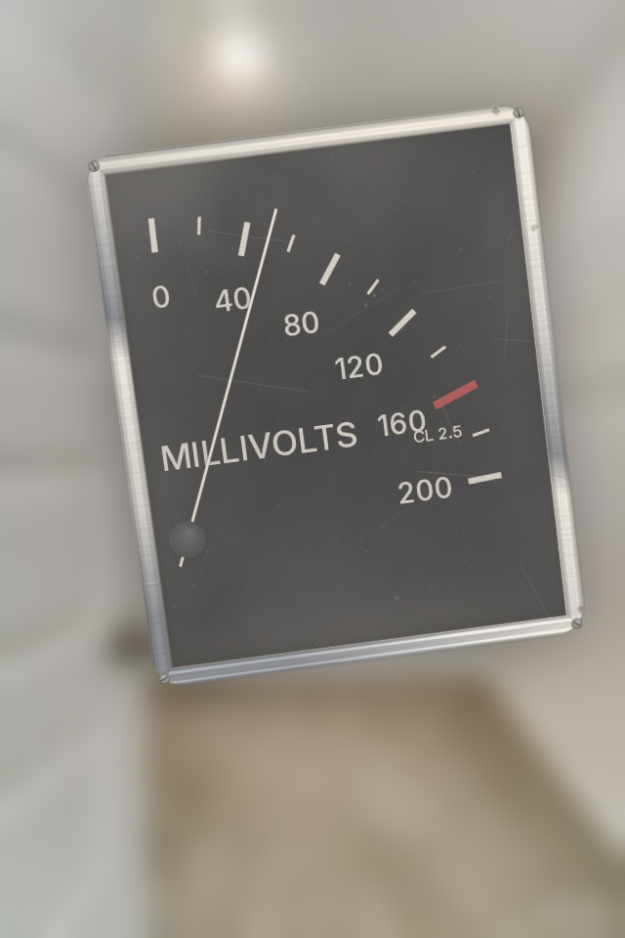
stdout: value=50 unit=mV
